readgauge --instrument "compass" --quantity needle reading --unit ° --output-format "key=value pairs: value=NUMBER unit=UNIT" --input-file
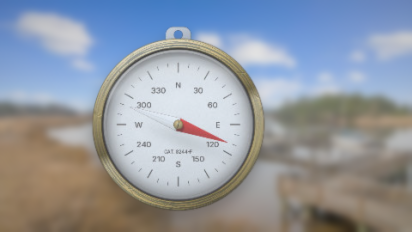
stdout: value=110 unit=°
